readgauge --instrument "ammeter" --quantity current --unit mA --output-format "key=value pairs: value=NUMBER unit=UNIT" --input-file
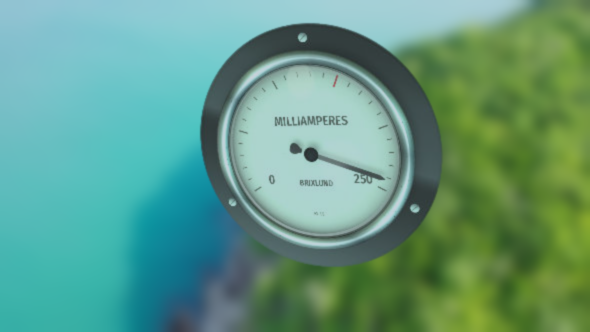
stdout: value=240 unit=mA
